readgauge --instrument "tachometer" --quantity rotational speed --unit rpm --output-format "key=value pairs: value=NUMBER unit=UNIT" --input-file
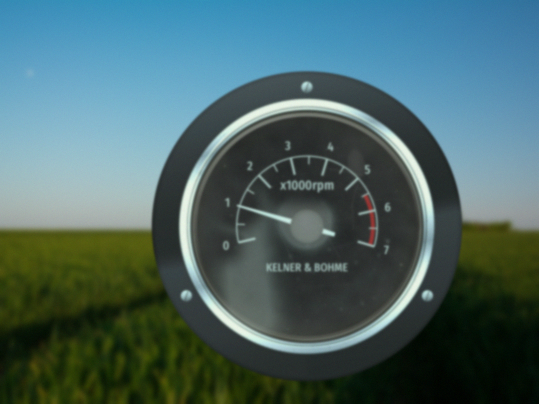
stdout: value=1000 unit=rpm
